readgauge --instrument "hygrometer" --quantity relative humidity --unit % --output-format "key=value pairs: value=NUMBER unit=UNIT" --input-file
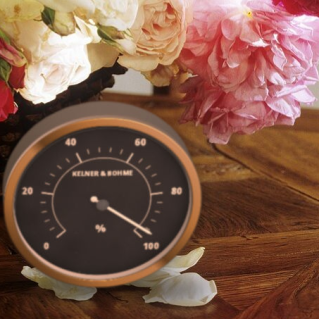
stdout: value=96 unit=%
